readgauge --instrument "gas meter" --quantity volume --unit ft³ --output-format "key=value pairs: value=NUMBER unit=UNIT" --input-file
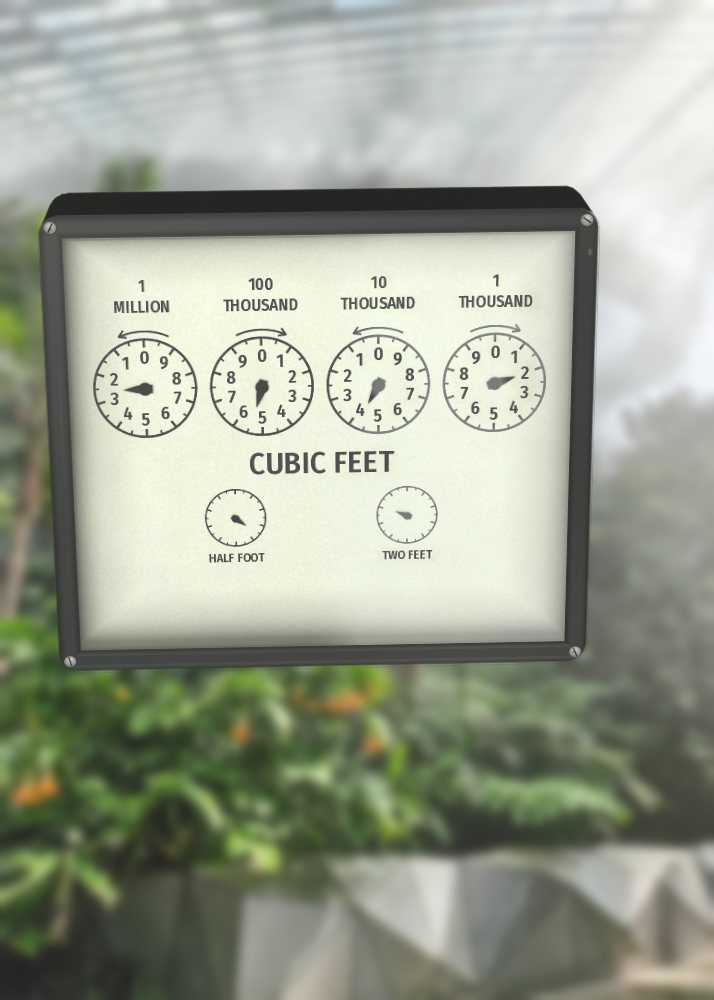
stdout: value=254200 unit=ft³
